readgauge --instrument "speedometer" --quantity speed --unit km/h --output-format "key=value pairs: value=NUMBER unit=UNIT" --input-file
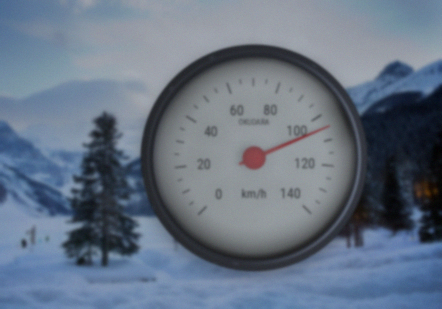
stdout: value=105 unit=km/h
